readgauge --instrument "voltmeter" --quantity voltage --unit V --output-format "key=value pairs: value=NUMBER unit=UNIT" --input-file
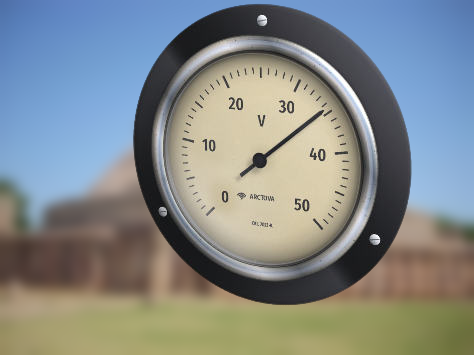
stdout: value=34.5 unit=V
